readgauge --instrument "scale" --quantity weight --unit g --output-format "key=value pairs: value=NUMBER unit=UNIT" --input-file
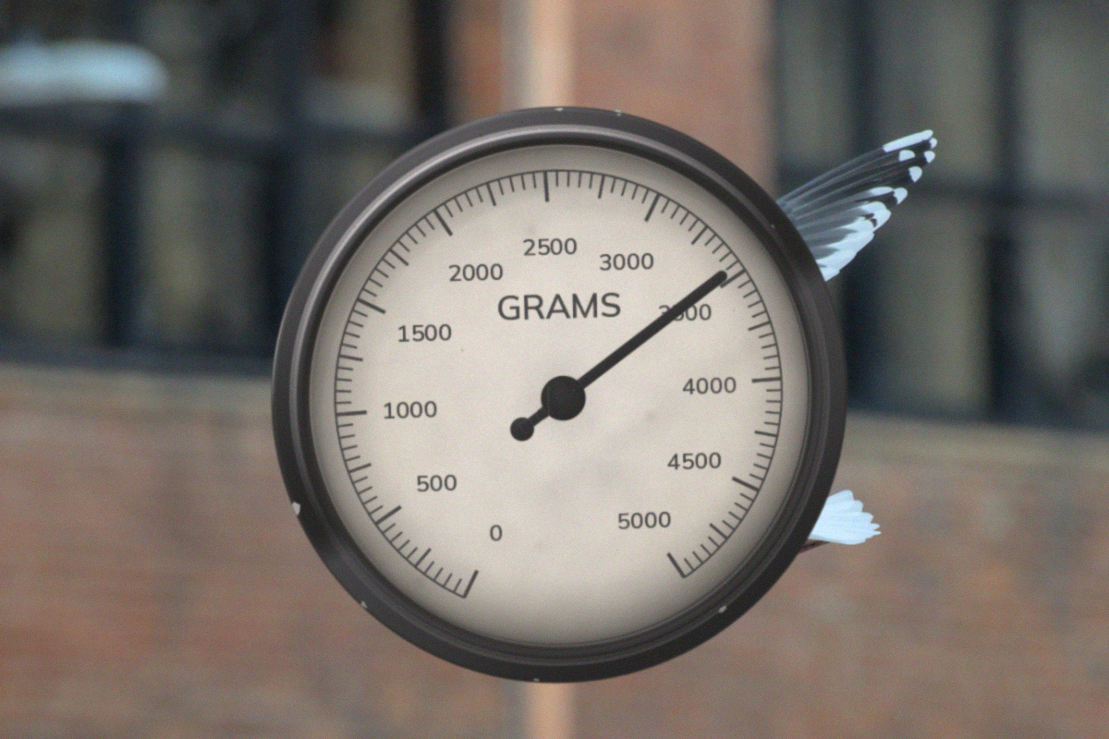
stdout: value=3450 unit=g
